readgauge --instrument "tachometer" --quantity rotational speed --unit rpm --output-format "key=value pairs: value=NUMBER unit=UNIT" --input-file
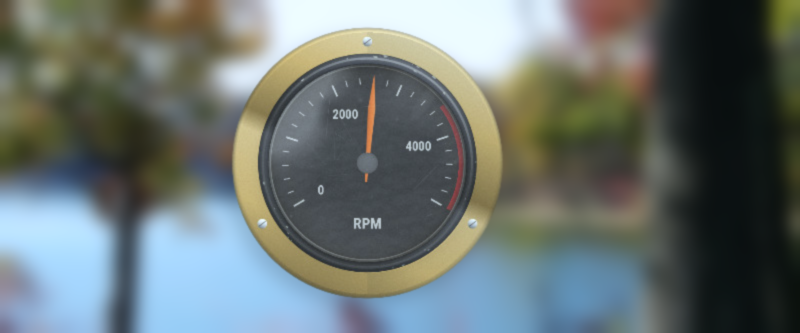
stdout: value=2600 unit=rpm
